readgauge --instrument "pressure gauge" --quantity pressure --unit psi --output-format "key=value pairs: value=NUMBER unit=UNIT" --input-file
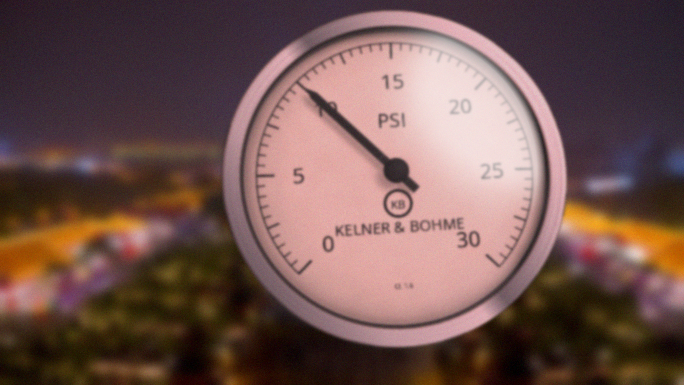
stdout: value=10 unit=psi
